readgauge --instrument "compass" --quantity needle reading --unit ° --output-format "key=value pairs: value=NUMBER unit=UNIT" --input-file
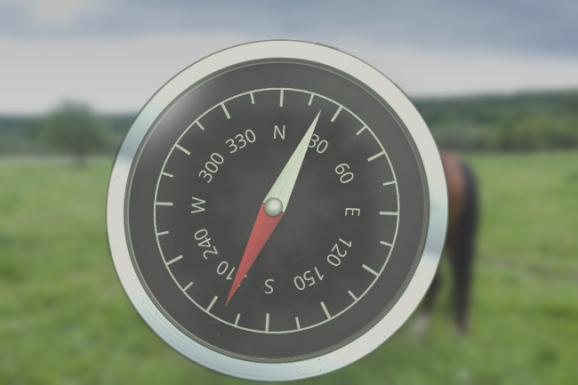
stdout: value=202.5 unit=°
